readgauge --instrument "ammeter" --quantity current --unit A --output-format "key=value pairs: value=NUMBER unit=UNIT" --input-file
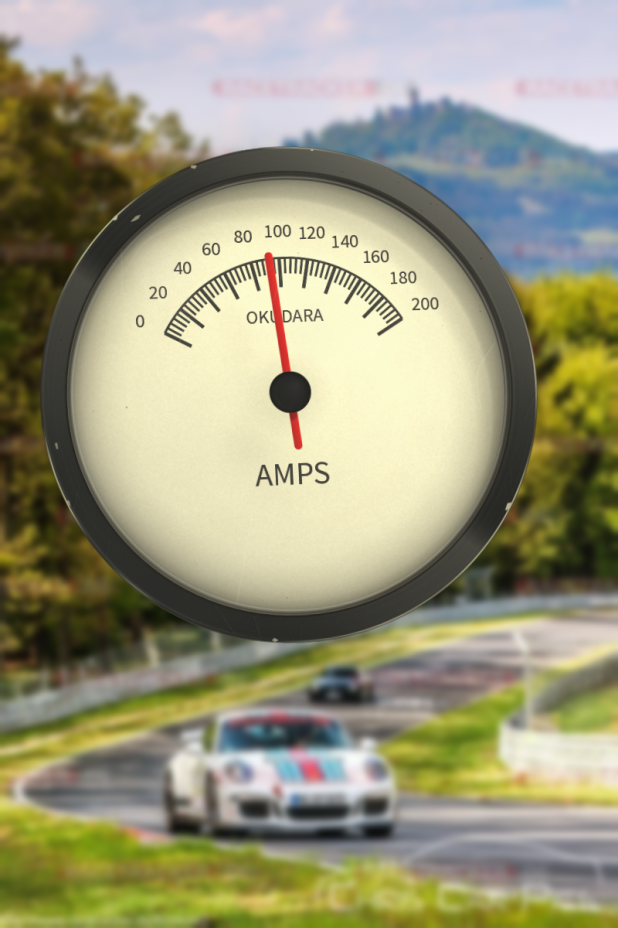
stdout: value=92 unit=A
